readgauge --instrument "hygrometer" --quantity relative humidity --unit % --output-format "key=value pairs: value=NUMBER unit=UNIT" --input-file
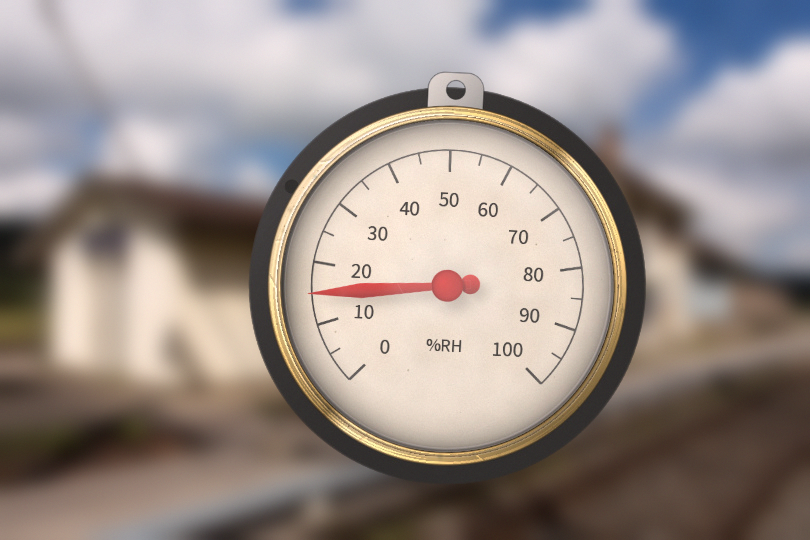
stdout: value=15 unit=%
